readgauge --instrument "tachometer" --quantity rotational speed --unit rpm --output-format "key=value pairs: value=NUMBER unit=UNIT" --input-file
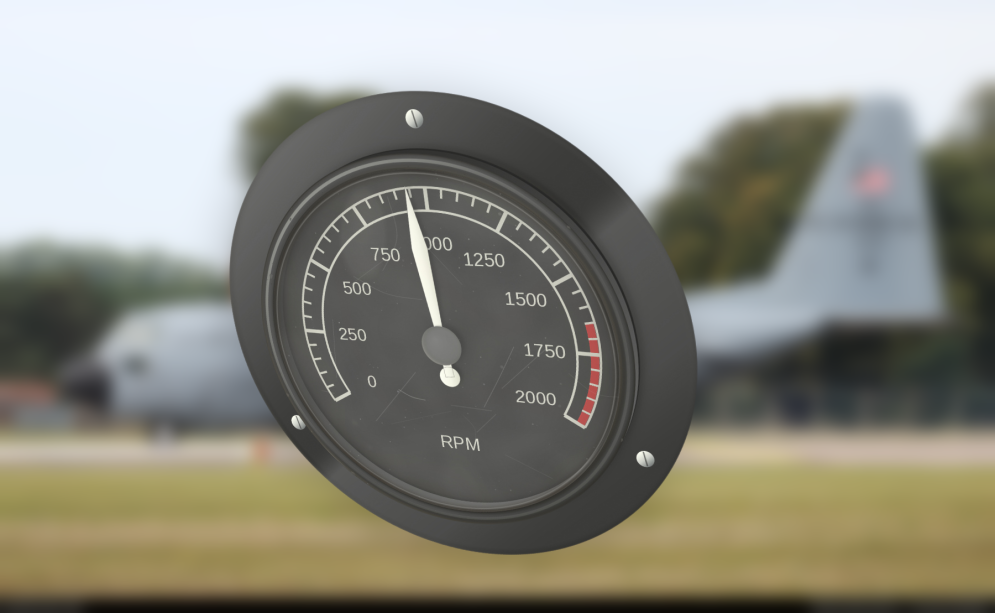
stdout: value=950 unit=rpm
